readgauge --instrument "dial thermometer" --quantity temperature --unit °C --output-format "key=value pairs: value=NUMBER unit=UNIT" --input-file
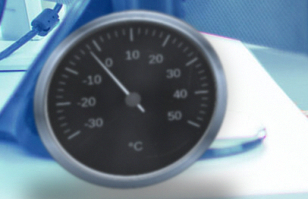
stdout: value=-2 unit=°C
